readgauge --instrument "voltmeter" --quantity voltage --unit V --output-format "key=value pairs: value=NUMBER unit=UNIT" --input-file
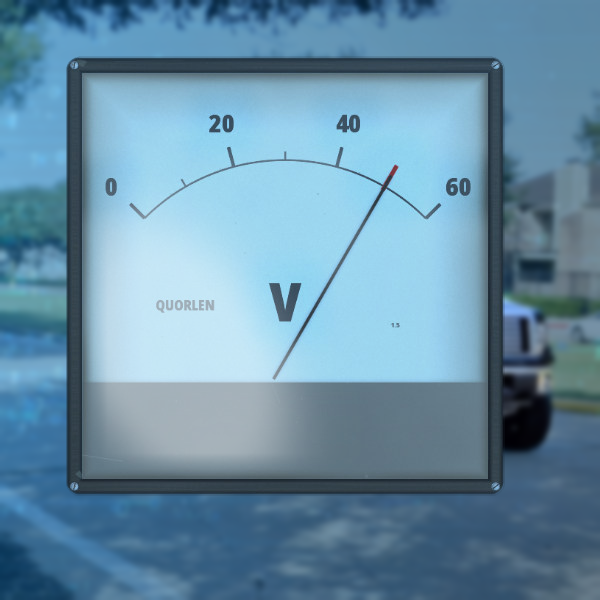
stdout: value=50 unit=V
